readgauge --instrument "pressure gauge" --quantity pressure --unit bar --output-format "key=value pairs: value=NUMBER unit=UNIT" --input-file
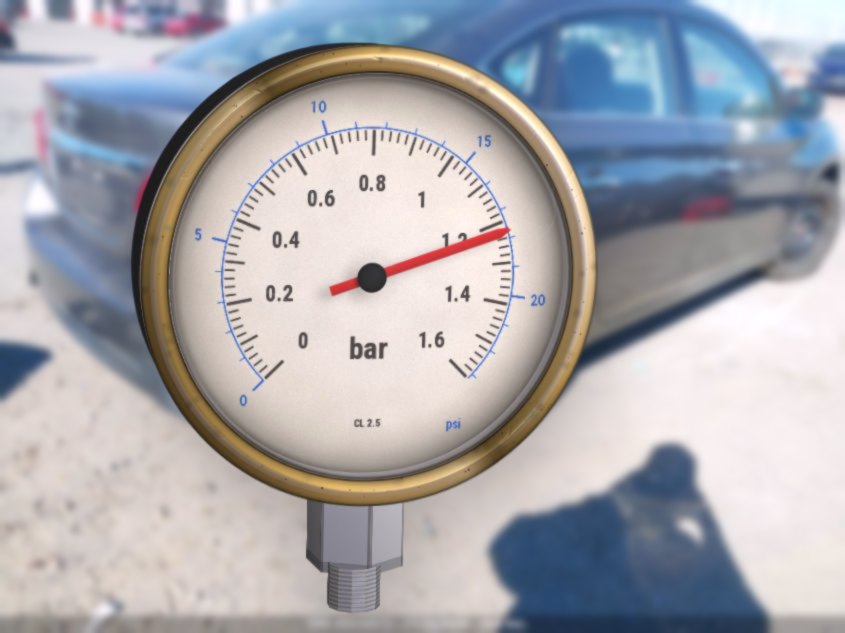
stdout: value=1.22 unit=bar
